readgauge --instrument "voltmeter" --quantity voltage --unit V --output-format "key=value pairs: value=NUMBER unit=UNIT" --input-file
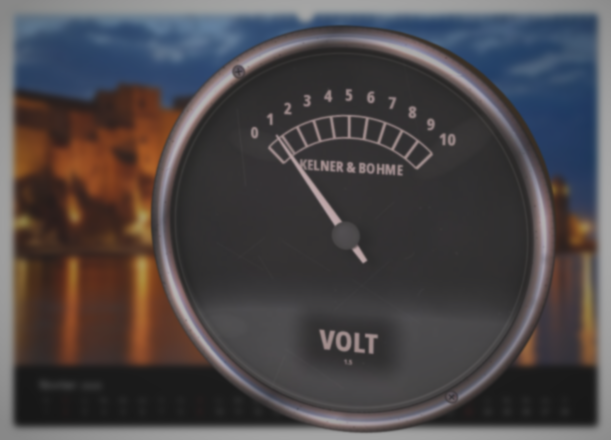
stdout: value=1 unit=V
